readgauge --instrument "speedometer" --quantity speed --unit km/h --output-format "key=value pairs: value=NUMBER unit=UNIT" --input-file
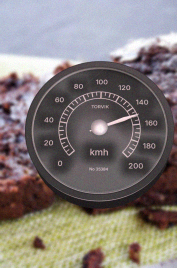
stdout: value=150 unit=km/h
